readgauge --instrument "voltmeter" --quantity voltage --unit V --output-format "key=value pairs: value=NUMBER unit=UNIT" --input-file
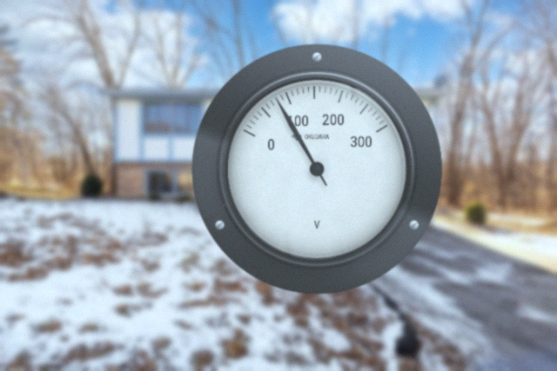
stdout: value=80 unit=V
